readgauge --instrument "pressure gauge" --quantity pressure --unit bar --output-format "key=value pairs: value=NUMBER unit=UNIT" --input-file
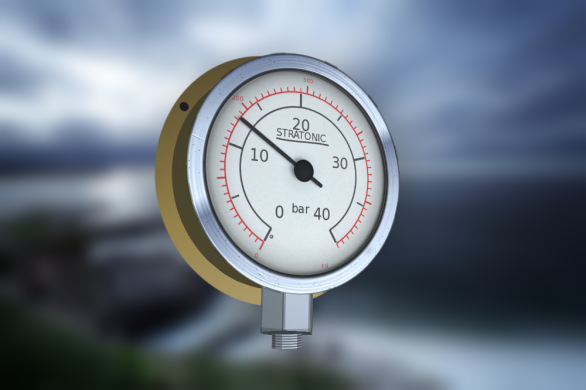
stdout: value=12.5 unit=bar
